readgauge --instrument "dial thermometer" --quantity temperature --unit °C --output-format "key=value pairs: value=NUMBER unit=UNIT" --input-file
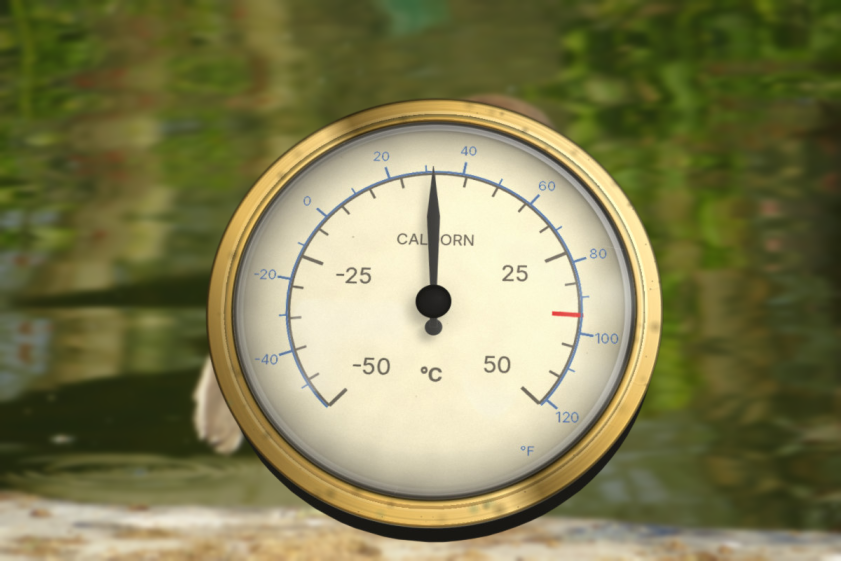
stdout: value=0 unit=°C
